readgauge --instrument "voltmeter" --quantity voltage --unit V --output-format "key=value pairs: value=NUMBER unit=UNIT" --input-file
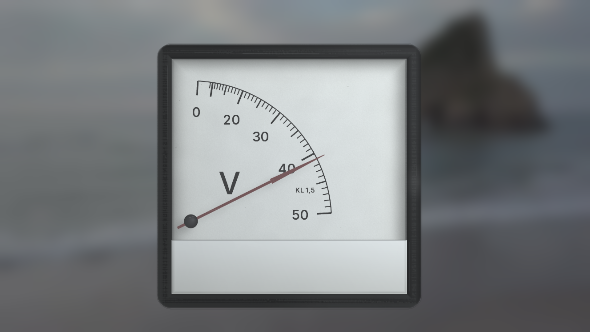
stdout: value=41 unit=V
